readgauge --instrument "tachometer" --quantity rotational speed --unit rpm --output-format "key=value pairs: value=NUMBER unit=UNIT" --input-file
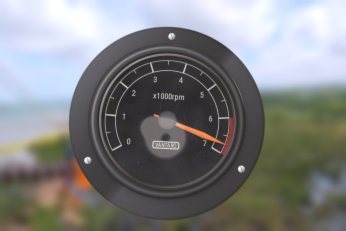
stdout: value=6750 unit=rpm
